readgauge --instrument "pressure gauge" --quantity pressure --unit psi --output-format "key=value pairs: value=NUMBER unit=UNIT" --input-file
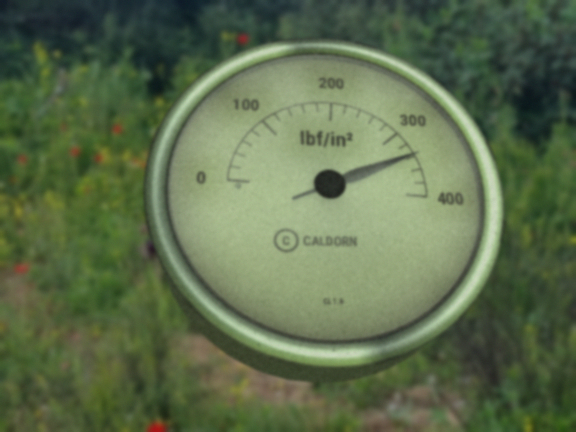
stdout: value=340 unit=psi
